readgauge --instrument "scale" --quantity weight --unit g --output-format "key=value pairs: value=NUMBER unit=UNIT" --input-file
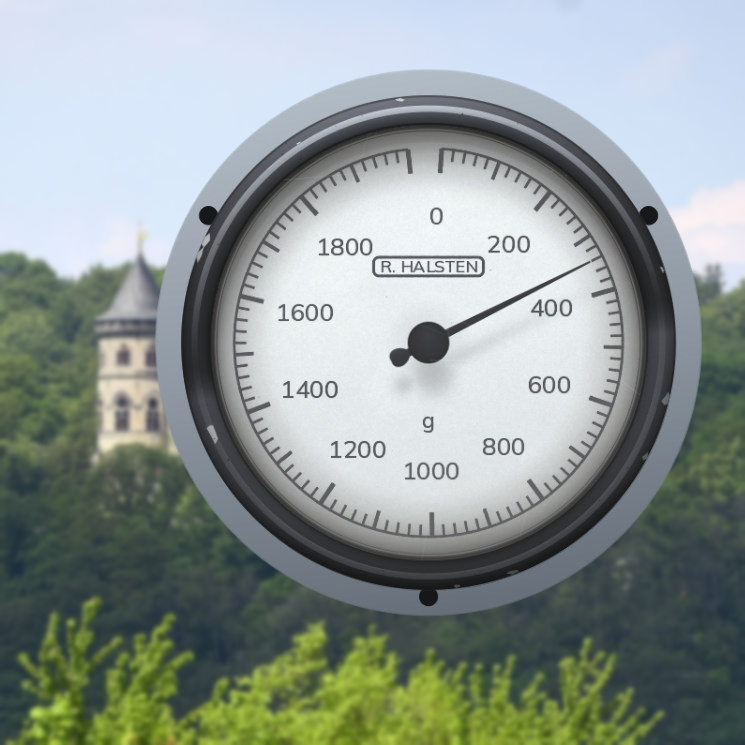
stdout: value=340 unit=g
